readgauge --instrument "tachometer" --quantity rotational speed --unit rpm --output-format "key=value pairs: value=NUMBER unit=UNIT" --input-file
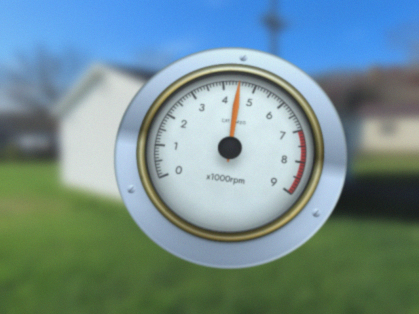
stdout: value=4500 unit=rpm
